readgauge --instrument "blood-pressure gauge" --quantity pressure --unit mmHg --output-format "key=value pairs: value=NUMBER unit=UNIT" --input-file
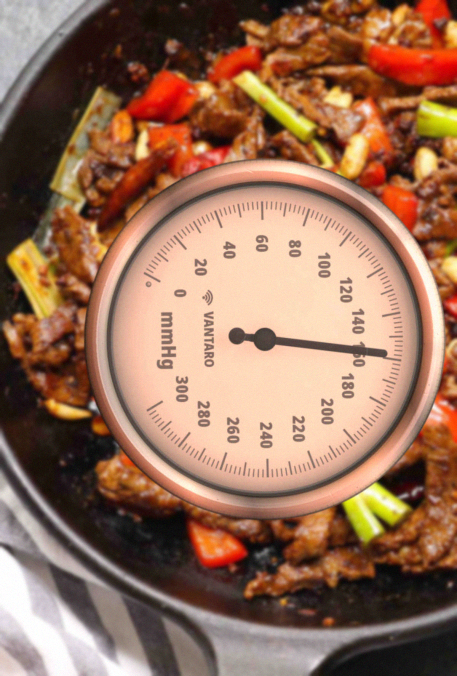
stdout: value=158 unit=mmHg
